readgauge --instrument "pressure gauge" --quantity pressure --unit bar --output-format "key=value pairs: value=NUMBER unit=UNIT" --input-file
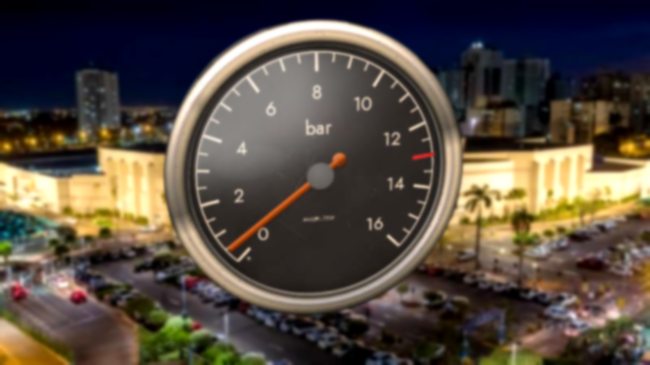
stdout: value=0.5 unit=bar
